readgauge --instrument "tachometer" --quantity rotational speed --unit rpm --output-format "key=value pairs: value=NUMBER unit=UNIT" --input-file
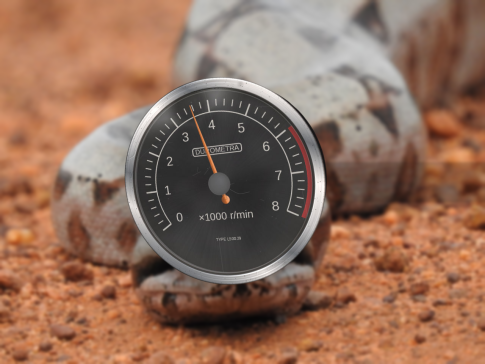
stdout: value=3600 unit=rpm
